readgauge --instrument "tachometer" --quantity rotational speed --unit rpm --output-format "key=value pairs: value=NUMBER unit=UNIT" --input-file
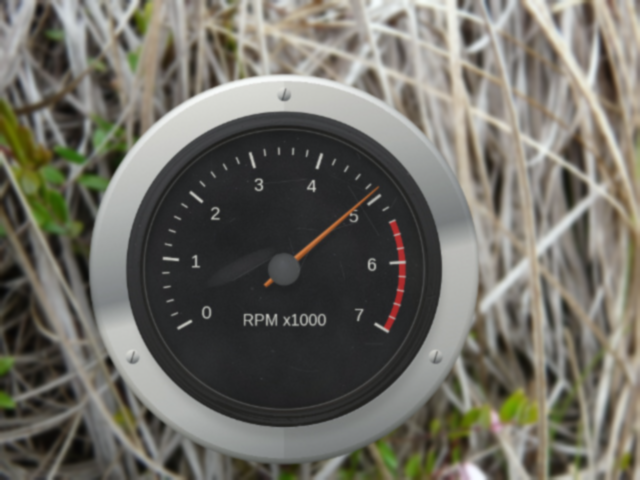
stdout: value=4900 unit=rpm
